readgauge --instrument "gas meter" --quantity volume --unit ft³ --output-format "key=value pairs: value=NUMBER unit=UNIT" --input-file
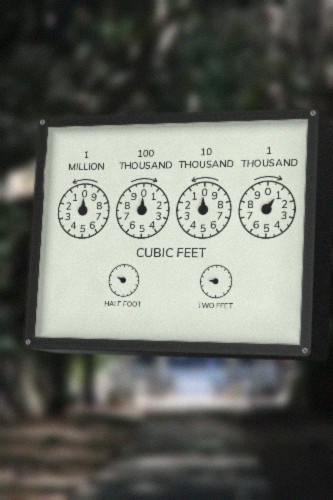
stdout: value=100 unit=ft³
